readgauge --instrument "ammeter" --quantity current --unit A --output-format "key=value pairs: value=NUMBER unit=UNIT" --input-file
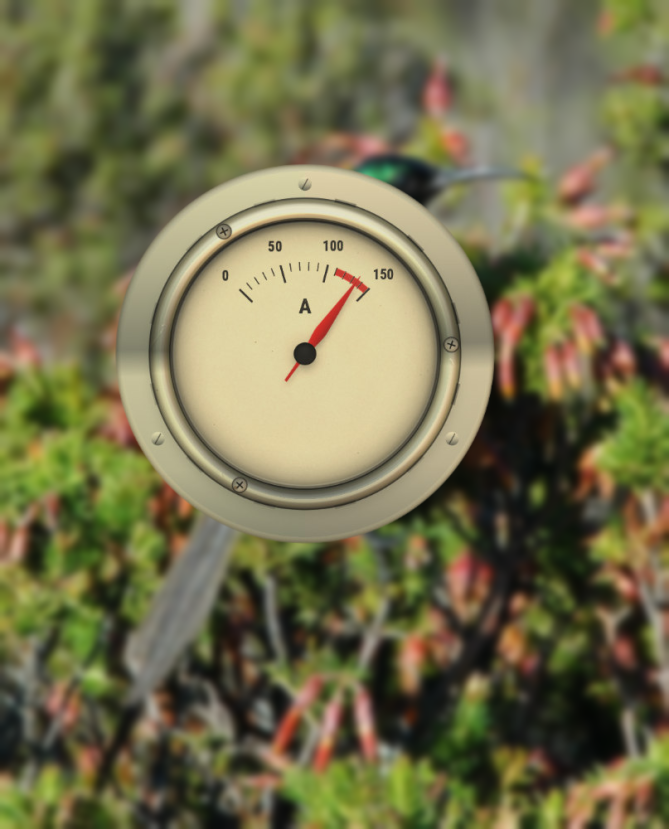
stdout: value=135 unit=A
